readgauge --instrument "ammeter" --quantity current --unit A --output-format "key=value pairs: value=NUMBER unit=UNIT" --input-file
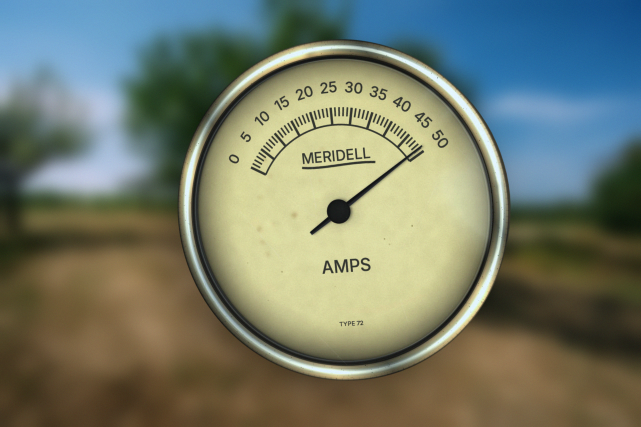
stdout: value=49 unit=A
